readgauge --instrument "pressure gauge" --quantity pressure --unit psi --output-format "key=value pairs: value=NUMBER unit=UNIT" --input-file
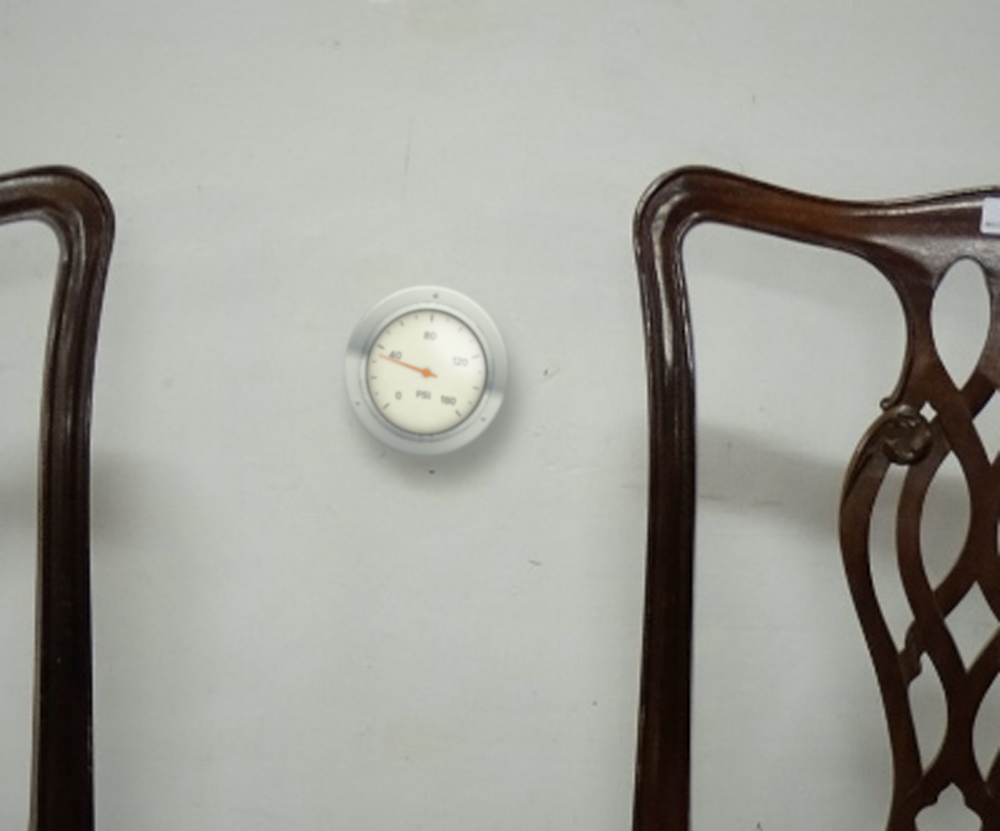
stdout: value=35 unit=psi
